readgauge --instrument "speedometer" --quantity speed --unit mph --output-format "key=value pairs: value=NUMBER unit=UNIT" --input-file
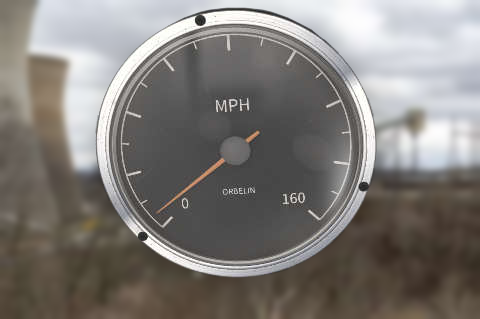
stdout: value=5 unit=mph
